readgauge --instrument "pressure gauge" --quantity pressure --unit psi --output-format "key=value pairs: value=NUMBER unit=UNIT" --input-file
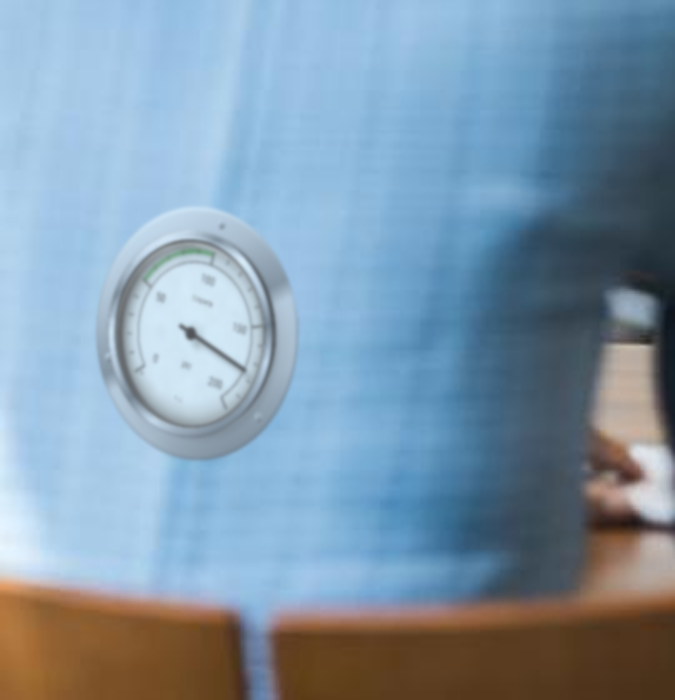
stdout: value=175 unit=psi
